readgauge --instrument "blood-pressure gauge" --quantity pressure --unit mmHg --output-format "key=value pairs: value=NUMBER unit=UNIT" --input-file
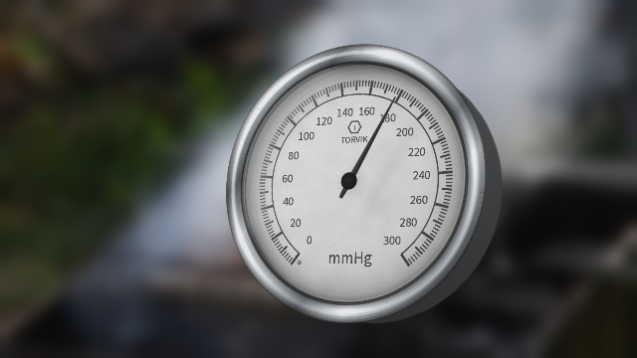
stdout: value=180 unit=mmHg
